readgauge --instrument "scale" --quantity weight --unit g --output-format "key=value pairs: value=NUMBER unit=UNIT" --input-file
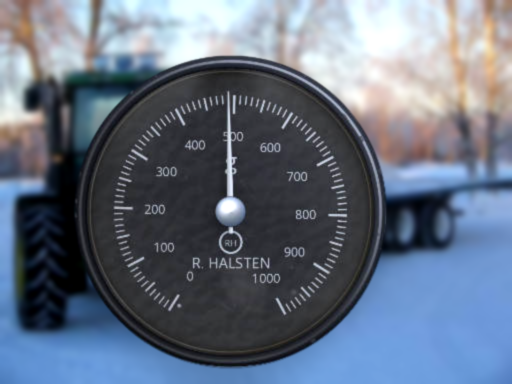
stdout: value=490 unit=g
